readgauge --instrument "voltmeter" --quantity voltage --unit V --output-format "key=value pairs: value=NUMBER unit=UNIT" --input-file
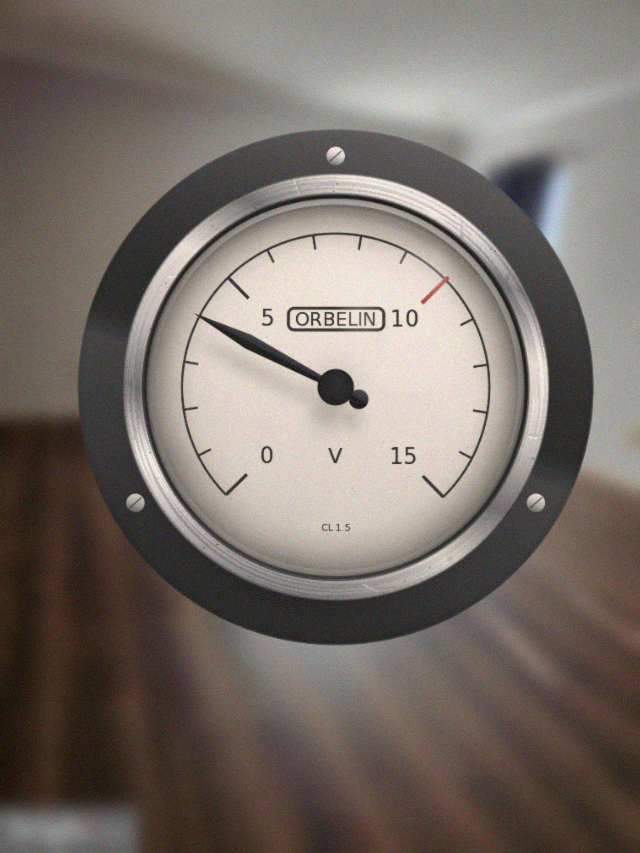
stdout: value=4 unit=V
